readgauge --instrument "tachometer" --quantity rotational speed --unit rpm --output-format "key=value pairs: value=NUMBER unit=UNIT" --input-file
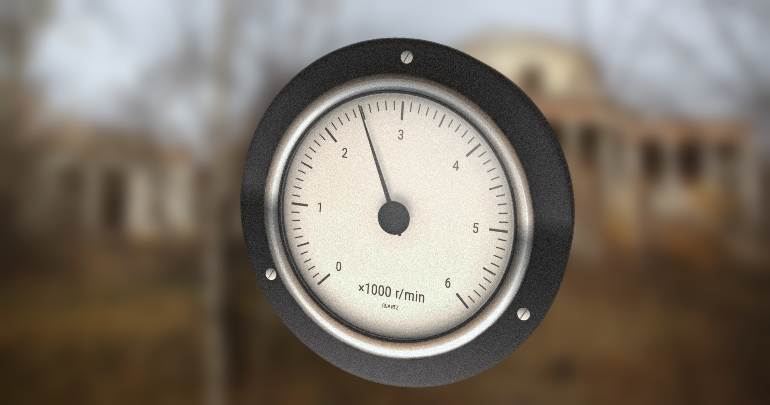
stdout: value=2500 unit=rpm
